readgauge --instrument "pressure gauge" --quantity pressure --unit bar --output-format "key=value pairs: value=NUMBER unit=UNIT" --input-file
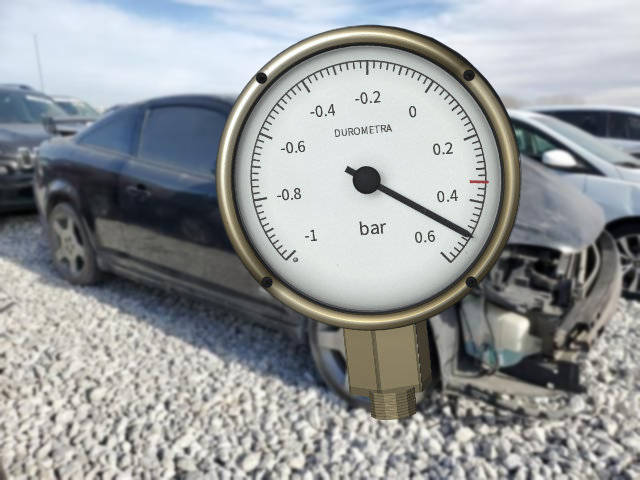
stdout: value=0.5 unit=bar
